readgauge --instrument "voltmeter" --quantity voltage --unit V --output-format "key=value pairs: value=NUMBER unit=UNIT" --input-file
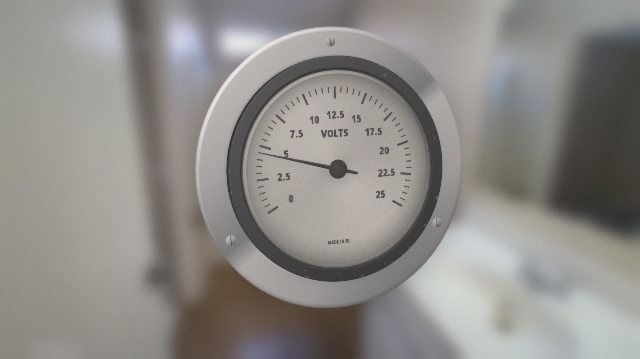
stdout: value=4.5 unit=V
